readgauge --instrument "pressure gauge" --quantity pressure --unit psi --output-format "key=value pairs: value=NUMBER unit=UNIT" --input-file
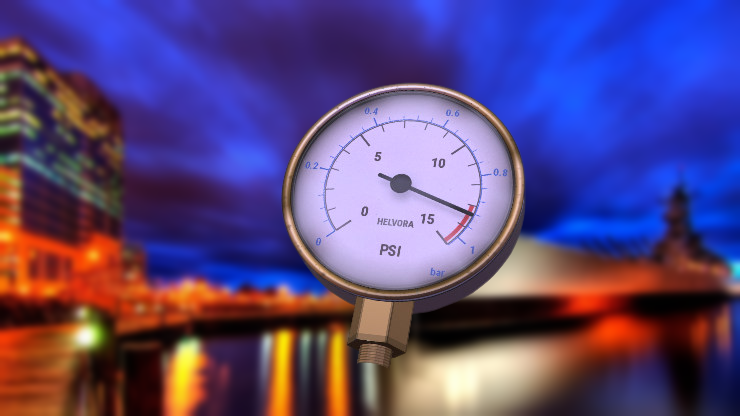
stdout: value=13.5 unit=psi
